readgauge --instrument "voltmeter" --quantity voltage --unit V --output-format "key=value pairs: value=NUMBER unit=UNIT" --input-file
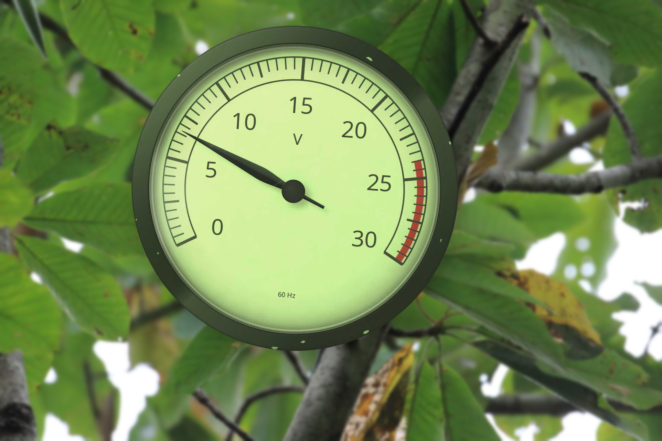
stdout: value=6.75 unit=V
